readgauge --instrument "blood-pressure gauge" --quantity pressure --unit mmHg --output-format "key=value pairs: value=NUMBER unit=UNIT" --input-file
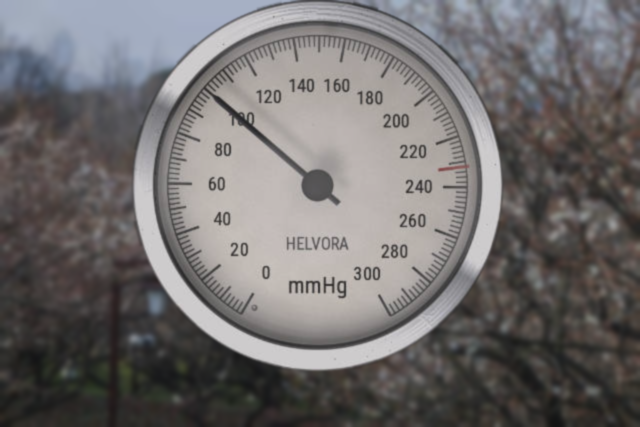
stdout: value=100 unit=mmHg
